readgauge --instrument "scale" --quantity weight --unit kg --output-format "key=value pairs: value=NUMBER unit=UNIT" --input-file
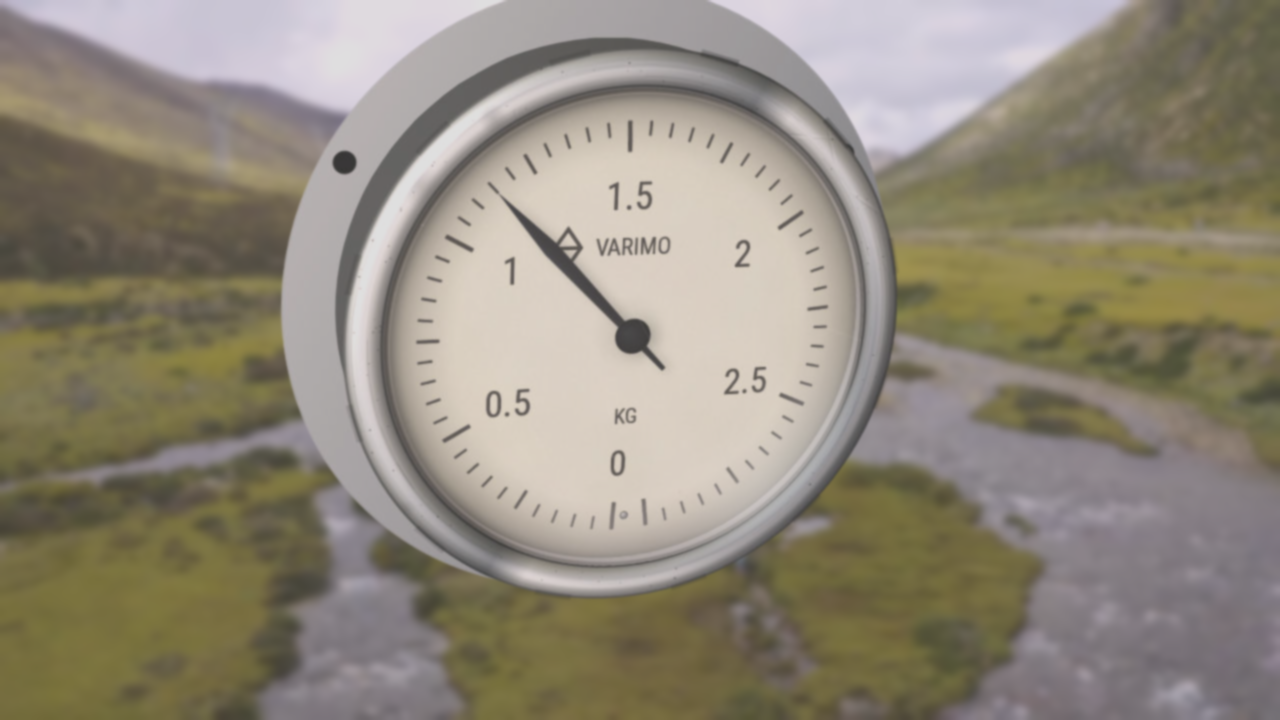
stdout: value=1.15 unit=kg
